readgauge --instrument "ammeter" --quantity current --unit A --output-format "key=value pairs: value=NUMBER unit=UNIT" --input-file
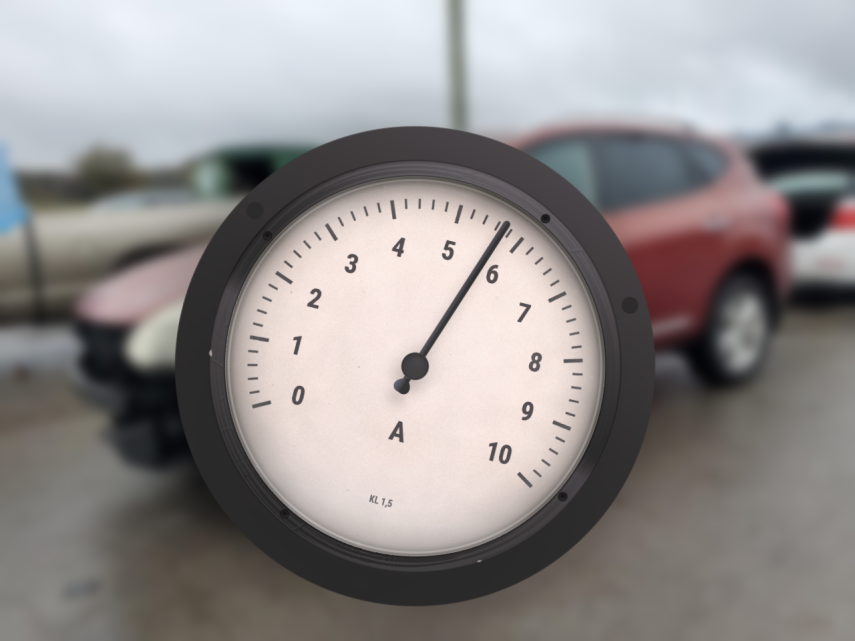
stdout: value=5.7 unit=A
